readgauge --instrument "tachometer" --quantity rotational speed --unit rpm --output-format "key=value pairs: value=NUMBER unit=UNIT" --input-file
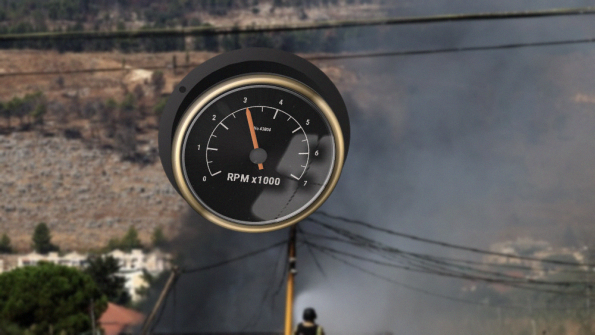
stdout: value=3000 unit=rpm
